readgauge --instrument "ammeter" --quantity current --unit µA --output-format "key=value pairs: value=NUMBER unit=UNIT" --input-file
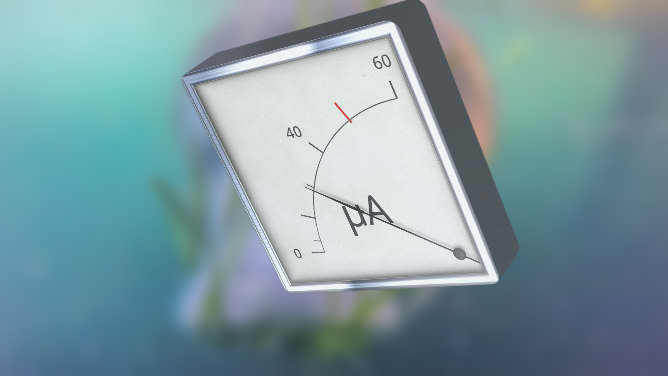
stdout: value=30 unit=µA
